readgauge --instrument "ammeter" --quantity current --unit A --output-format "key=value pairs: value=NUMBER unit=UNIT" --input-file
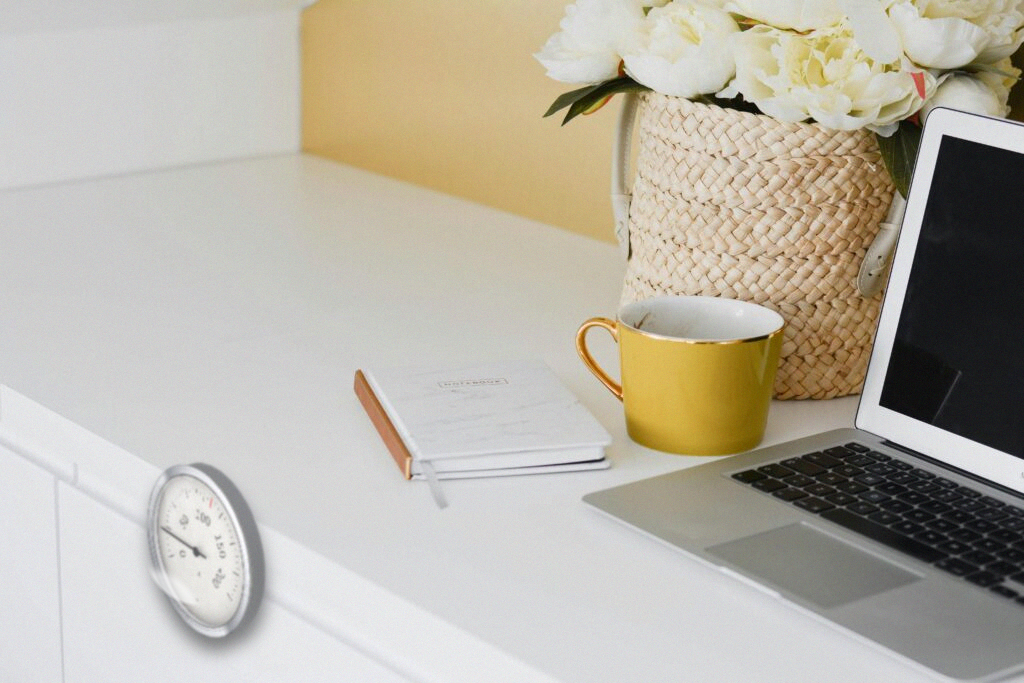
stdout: value=25 unit=A
